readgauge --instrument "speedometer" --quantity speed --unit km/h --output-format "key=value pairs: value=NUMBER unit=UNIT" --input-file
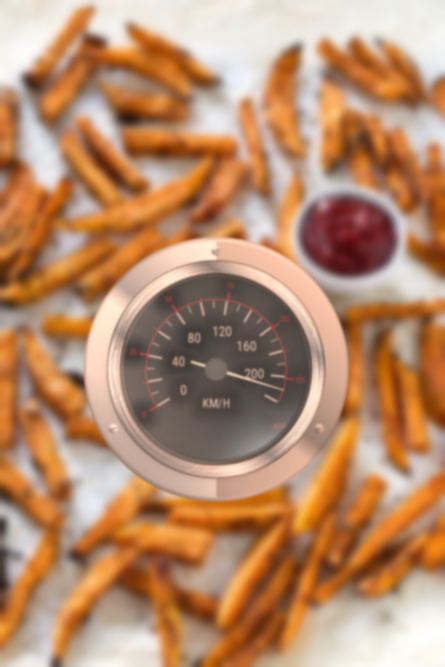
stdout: value=210 unit=km/h
